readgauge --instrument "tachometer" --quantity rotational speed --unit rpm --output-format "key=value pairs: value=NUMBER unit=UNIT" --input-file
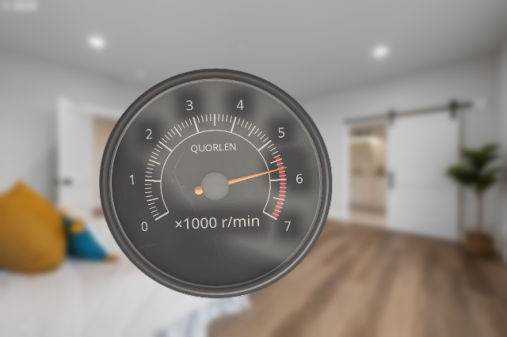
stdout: value=5700 unit=rpm
